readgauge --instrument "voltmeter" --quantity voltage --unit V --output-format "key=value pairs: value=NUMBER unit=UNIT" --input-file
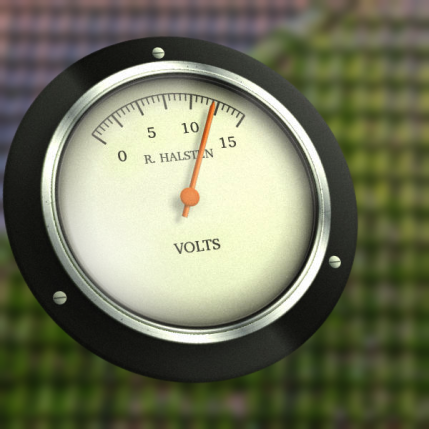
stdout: value=12 unit=V
